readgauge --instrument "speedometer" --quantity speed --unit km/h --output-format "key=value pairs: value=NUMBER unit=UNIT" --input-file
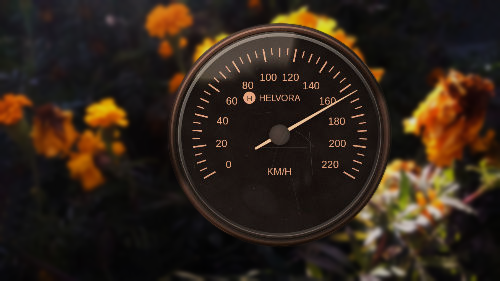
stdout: value=165 unit=km/h
